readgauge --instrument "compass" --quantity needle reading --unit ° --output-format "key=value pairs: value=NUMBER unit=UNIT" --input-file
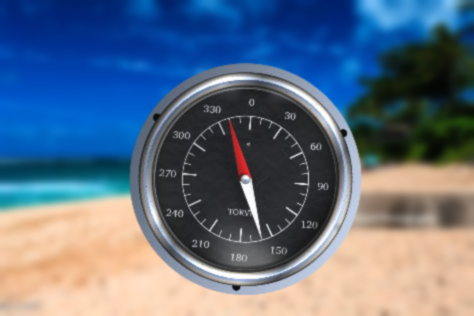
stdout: value=340 unit=°
